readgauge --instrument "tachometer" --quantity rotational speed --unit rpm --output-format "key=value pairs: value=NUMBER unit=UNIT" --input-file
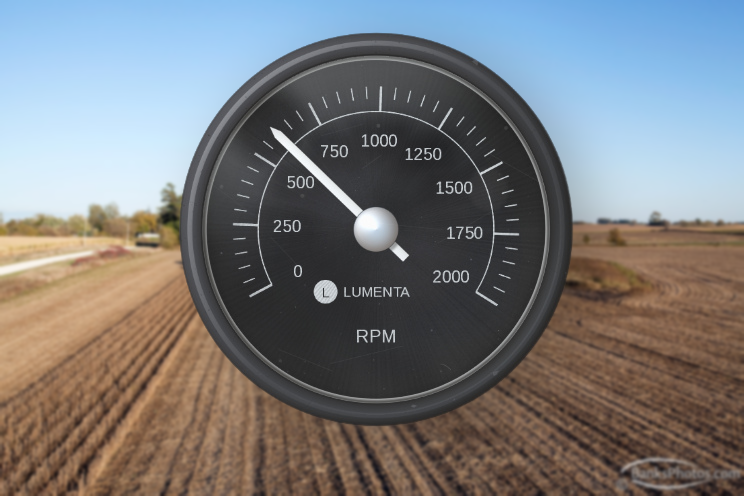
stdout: value=600 unit=rpm
